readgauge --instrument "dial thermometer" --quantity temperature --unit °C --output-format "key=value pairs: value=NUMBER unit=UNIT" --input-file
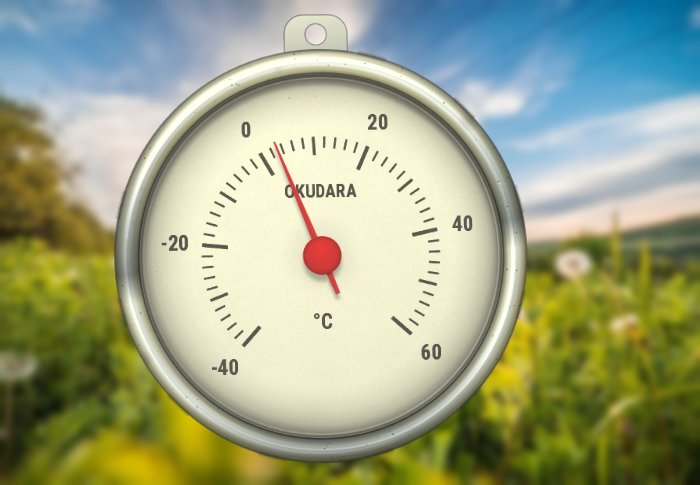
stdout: value=3 unit=°C
